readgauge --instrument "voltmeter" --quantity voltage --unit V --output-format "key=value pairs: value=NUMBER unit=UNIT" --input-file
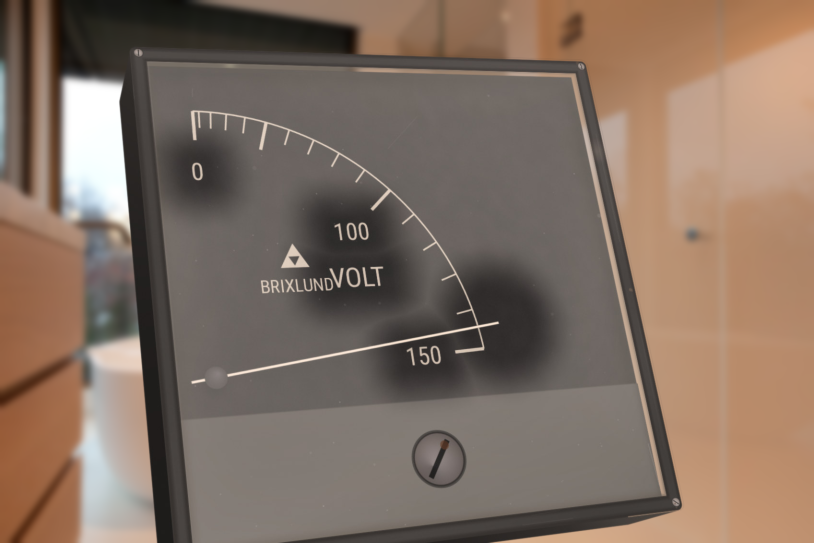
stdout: value=145 unit=V
